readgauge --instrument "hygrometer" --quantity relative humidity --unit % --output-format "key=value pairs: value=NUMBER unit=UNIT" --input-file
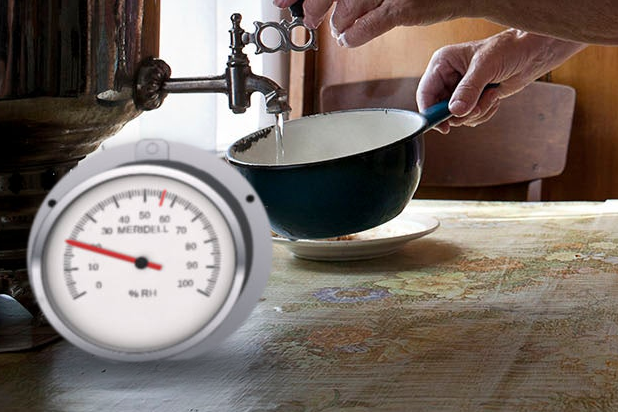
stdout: value=20 unit=%
